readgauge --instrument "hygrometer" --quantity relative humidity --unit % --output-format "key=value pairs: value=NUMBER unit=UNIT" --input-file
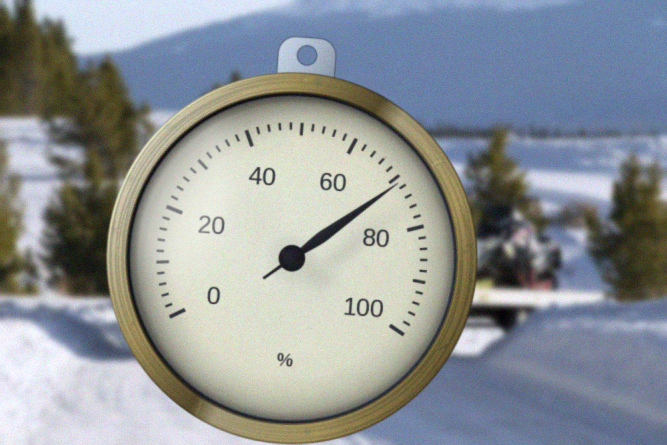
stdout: value=71 unit=%
